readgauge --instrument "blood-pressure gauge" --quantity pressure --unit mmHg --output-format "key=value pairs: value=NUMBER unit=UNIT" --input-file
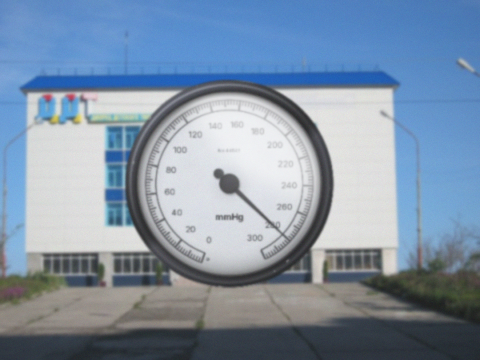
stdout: value=280 unit=mmHg
